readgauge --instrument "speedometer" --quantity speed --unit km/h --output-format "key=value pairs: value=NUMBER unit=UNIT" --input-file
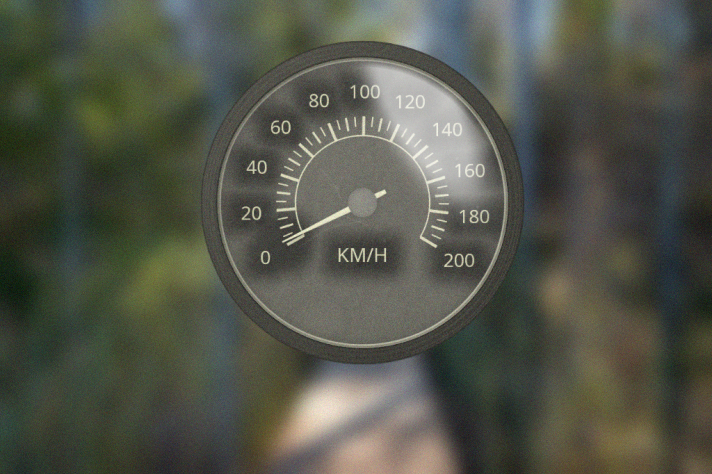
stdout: value=2.5 unit=km/h
